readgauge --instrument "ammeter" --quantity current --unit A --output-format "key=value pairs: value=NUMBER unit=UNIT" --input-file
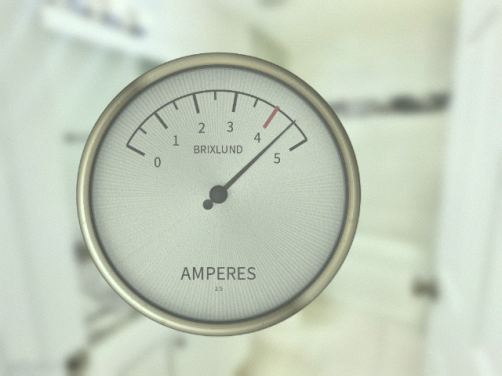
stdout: value=4.5 unit=A
